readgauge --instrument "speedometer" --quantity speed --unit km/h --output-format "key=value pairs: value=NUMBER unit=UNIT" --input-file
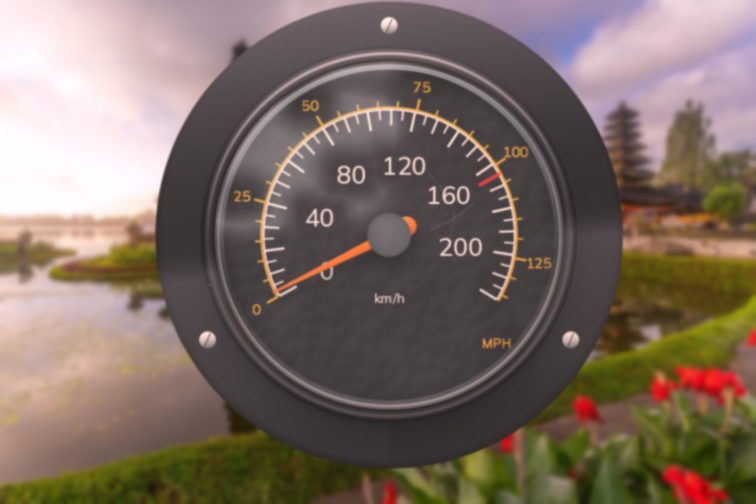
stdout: value=2.5 unit=km/h
